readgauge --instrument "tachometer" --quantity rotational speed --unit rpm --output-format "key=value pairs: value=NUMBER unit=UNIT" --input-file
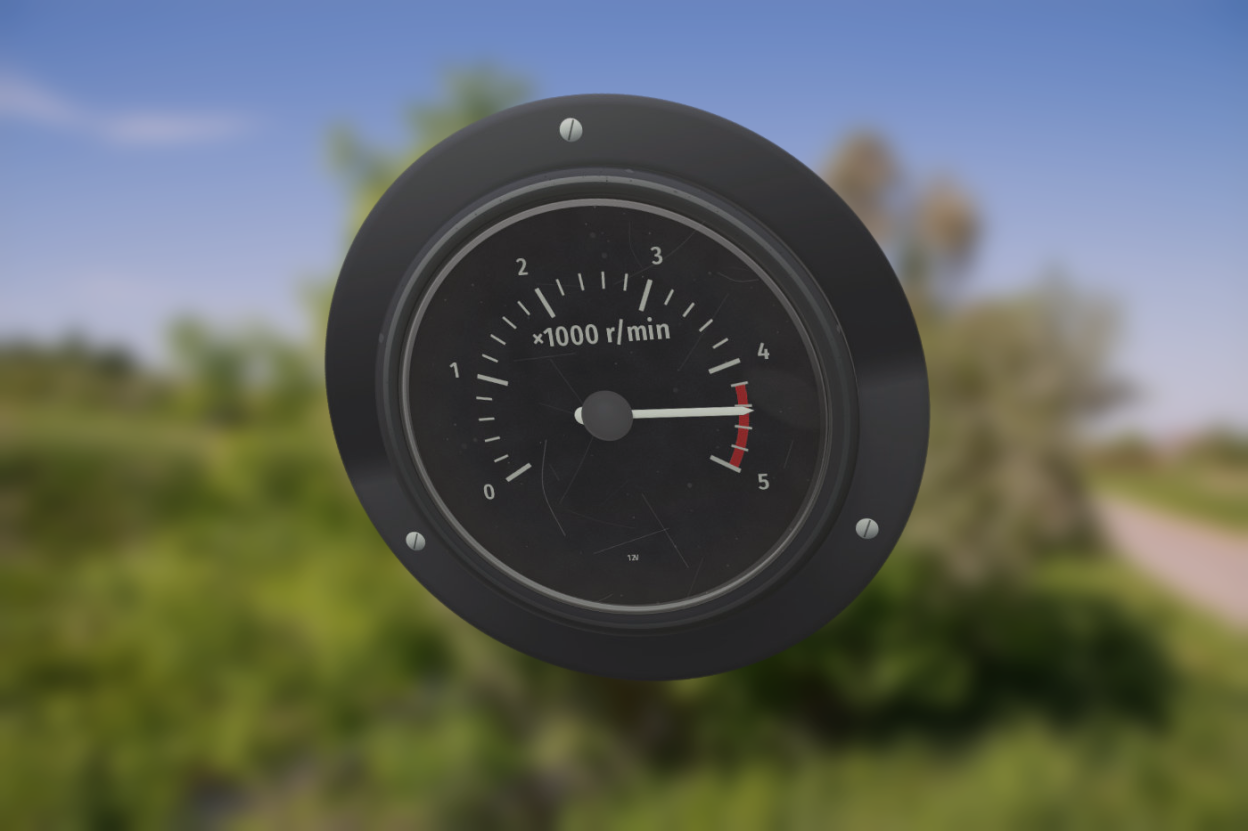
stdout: value=4400 unit=rpm
